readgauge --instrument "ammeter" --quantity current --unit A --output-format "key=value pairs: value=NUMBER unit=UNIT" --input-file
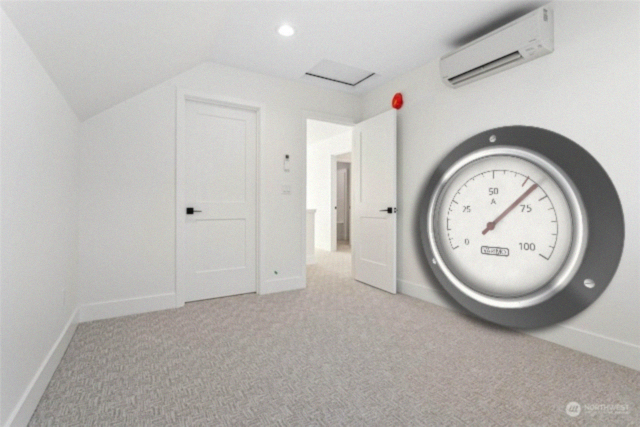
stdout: value=70 unit=A
